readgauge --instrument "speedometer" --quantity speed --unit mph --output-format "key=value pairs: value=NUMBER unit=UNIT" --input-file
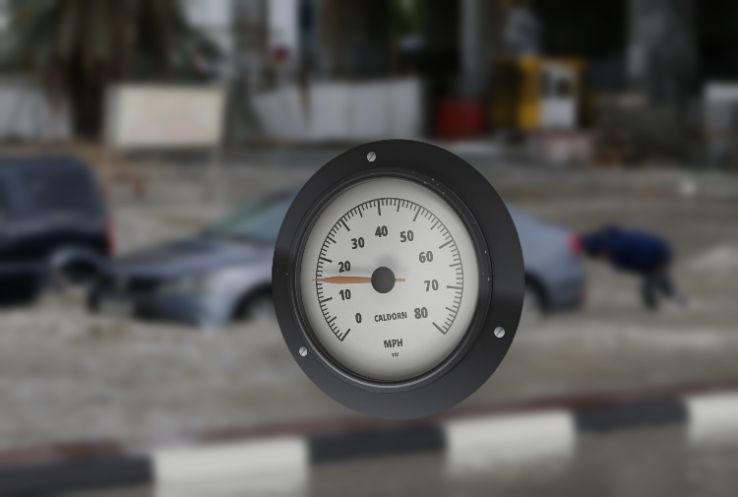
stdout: value=15 unit=mph
